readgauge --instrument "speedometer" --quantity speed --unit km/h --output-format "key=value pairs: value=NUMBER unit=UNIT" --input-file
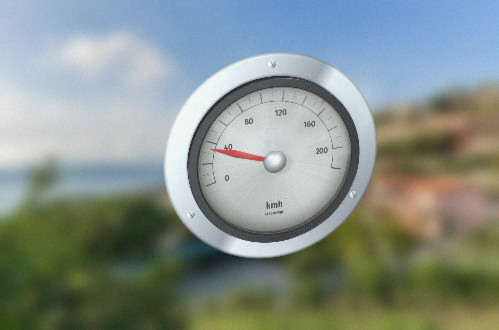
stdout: value=35 unit=km/h
